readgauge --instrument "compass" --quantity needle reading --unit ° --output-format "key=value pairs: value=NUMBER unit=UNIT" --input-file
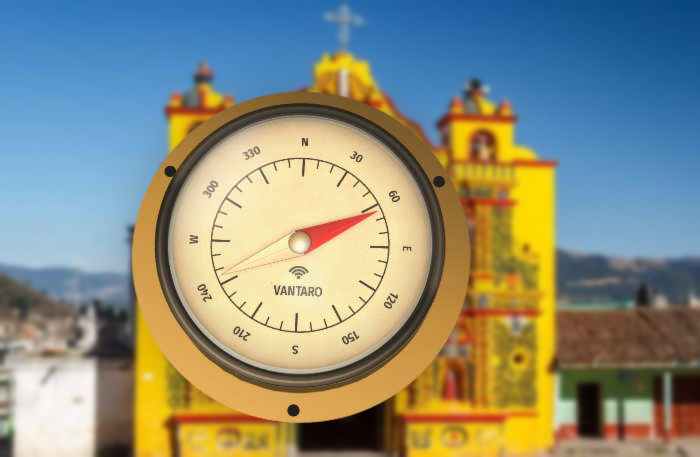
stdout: value=65 unit=°
